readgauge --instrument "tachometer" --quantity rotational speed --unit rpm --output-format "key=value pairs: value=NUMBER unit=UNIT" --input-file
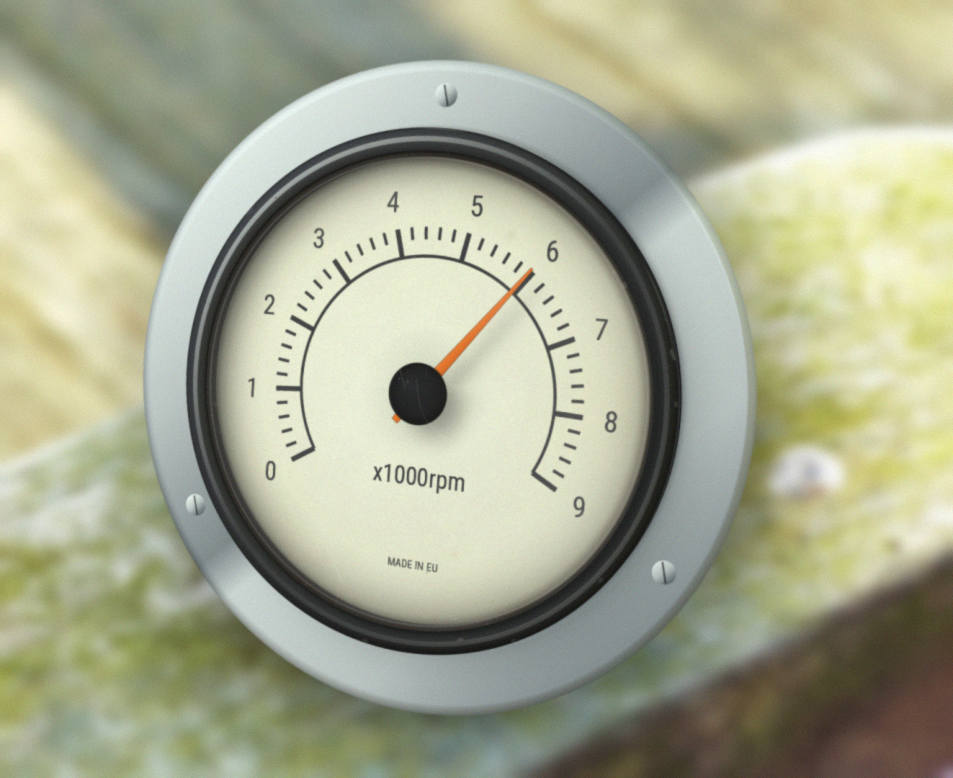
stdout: value=6000 unit=rpm
